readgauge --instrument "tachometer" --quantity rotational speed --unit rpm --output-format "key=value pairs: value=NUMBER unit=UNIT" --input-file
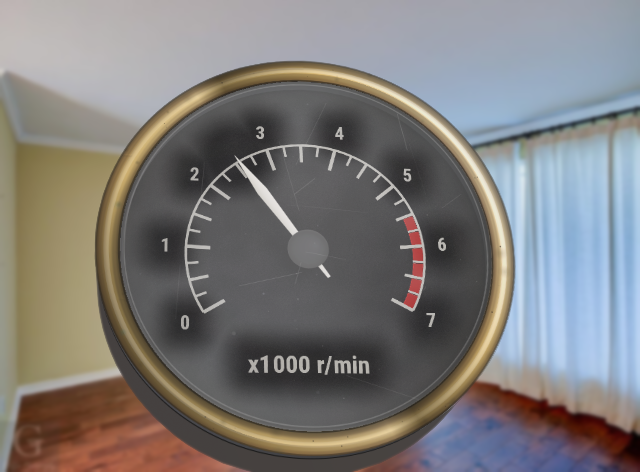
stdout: value=2500 unit=rpm
